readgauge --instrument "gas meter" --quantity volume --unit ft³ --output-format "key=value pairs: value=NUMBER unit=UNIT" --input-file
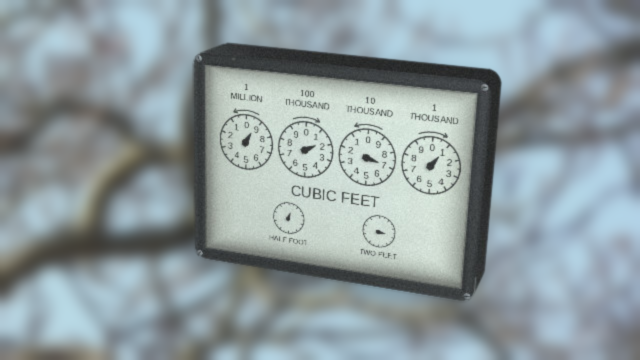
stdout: value=917100 unit=ft³
